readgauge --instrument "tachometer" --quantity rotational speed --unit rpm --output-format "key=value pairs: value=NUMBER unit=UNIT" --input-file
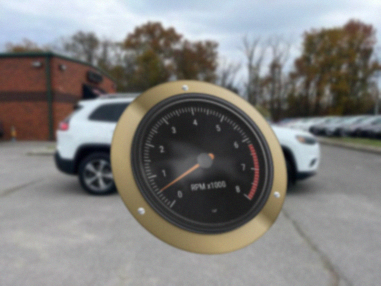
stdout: value=500 unit=rpm
